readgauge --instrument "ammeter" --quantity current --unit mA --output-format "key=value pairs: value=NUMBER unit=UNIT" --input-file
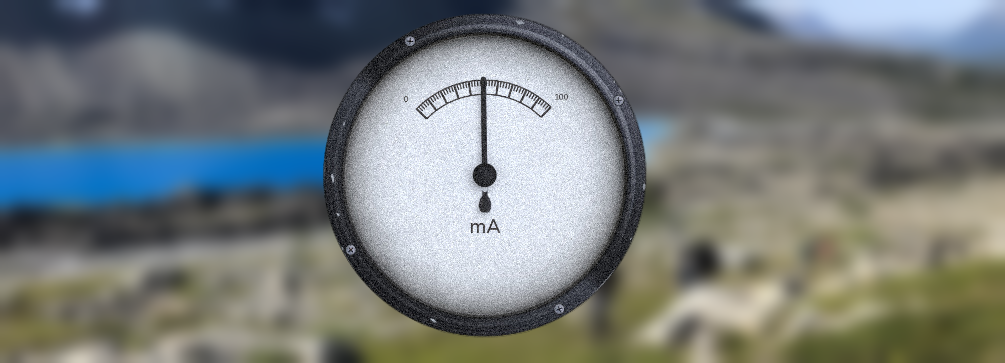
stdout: value=50 unit=mA
